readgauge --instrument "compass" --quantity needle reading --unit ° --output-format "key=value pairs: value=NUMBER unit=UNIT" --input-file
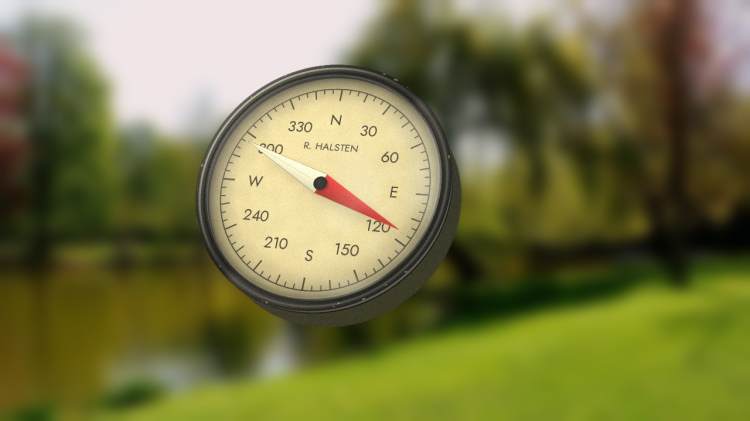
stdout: value=115 unit=°
